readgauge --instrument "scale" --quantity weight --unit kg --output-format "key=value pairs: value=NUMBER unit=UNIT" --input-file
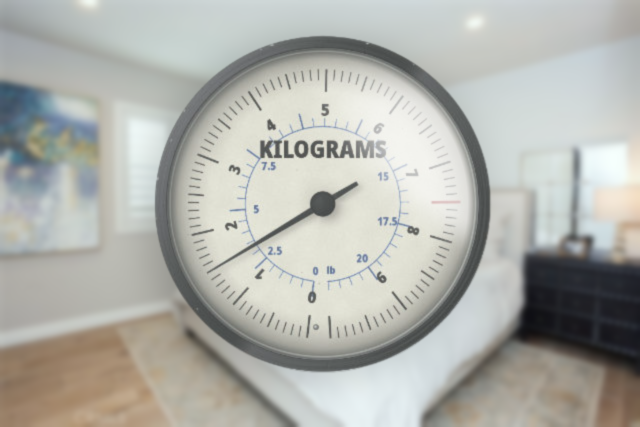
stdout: value=1.5 unit=kg
